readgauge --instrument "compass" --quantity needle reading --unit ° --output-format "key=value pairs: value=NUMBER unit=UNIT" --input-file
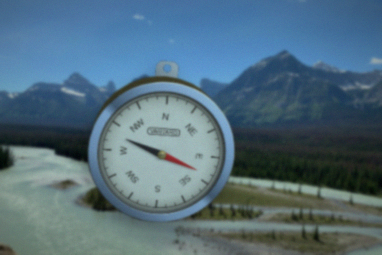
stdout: value=110 unit=°
